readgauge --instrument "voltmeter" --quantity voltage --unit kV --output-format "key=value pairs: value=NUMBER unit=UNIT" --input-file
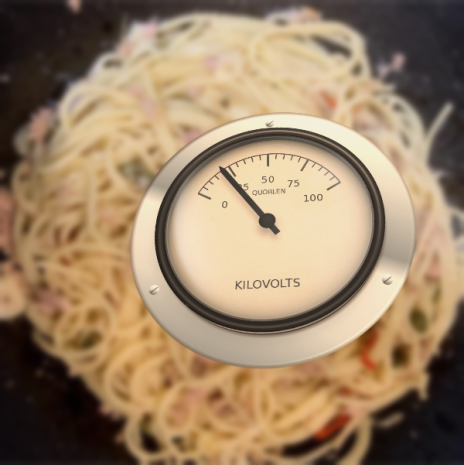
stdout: value=20 unit=kV
